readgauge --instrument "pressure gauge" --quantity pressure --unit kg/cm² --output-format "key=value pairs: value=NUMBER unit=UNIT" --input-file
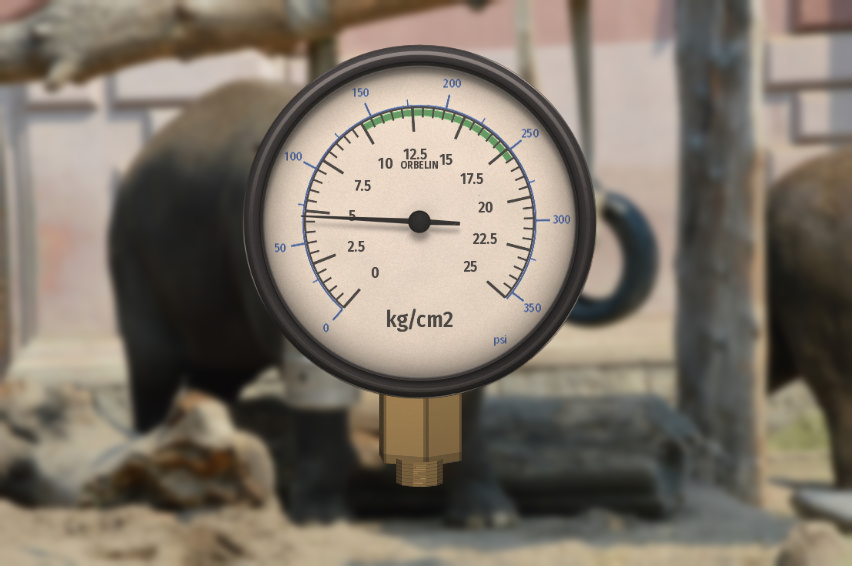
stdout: value=4.75 unit=kg/cm²
